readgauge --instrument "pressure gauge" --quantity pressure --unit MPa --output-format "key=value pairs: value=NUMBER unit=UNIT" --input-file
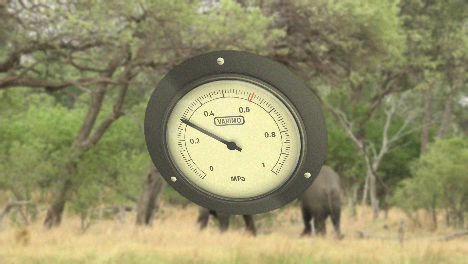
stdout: value=0.3 unit=MPa
